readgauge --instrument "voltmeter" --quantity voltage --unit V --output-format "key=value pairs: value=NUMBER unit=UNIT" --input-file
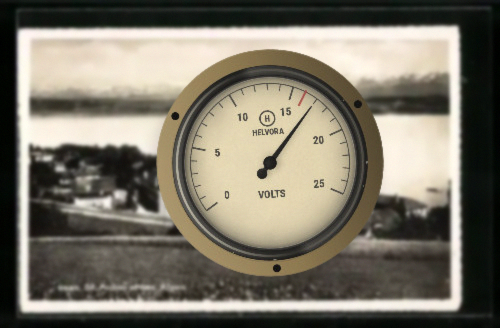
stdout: value=17 unit=V
